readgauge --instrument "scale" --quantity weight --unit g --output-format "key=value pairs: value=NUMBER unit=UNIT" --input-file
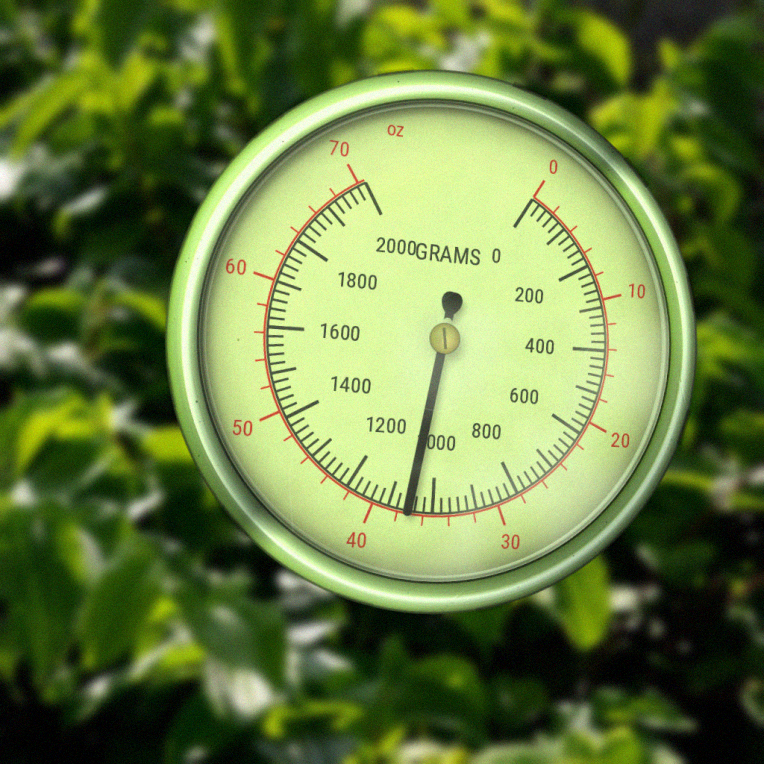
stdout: value=1060 unit=g
